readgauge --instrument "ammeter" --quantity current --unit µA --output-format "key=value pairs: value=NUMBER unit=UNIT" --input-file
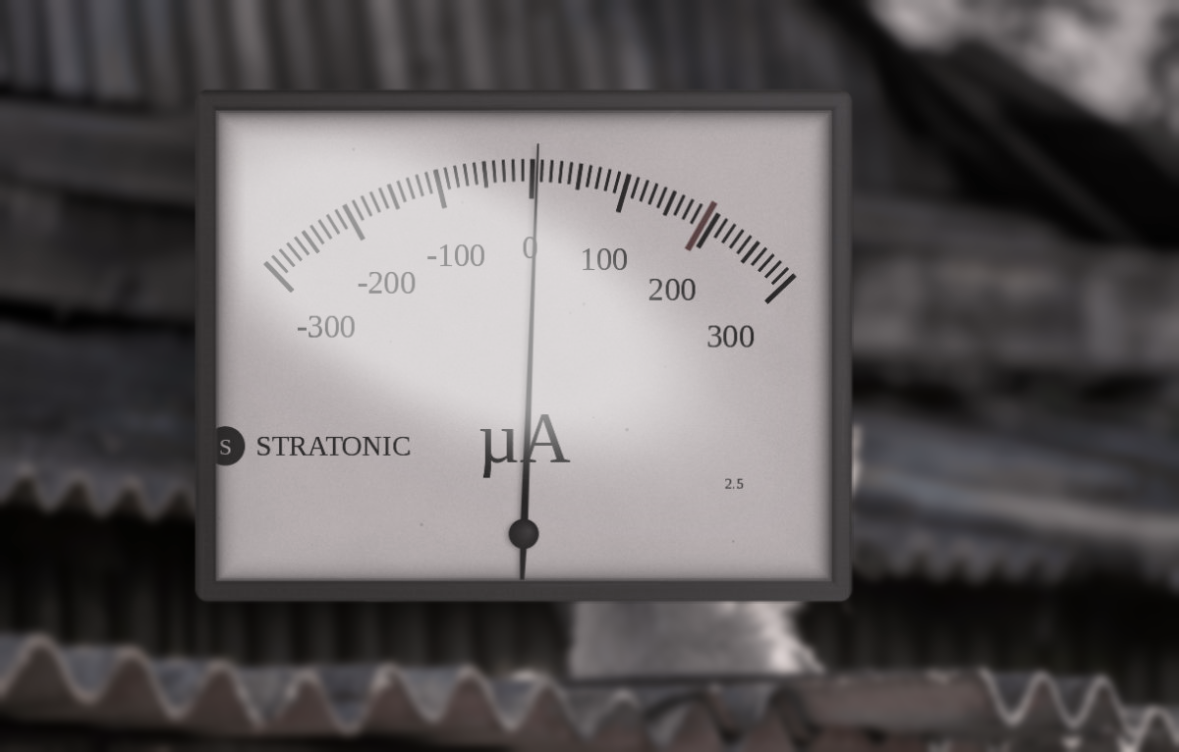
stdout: value=5 unit=µA
